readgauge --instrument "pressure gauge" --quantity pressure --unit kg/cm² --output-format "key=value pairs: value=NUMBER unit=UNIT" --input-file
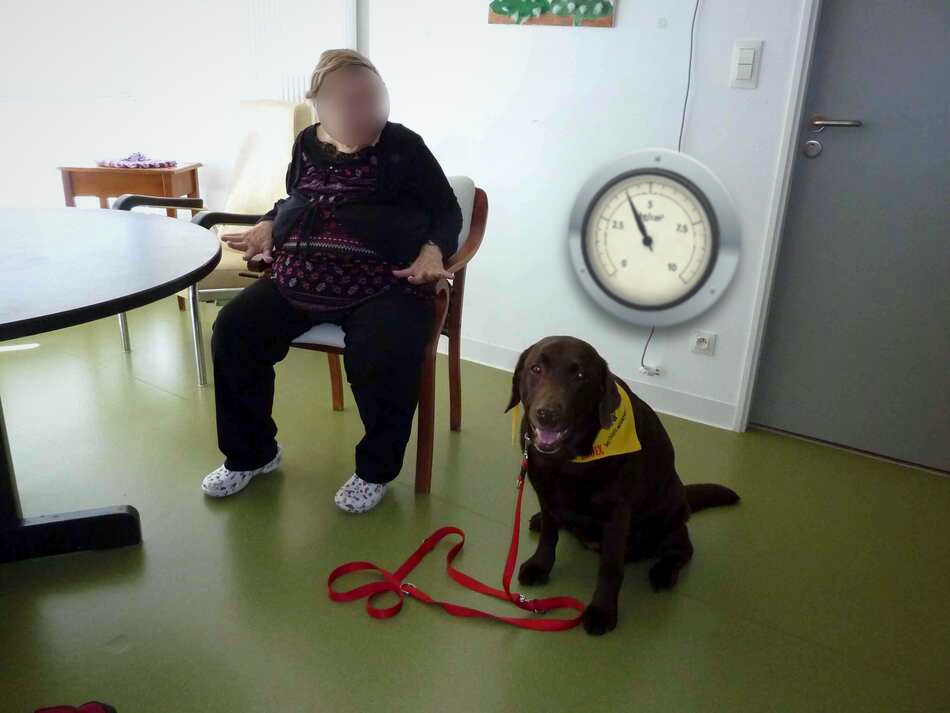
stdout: value=4 unit=kg/cm²
